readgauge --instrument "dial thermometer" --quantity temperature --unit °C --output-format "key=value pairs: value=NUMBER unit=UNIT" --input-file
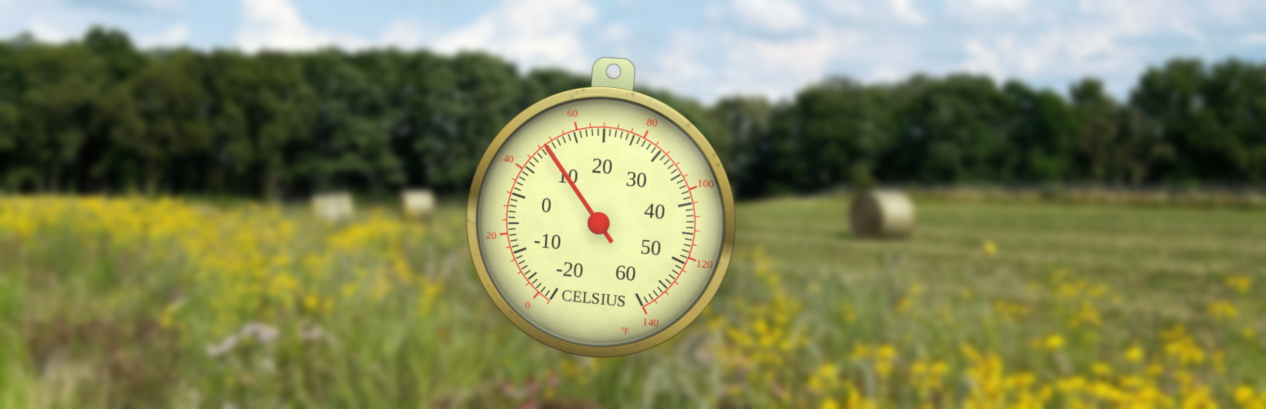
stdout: value=10 unit=°C
